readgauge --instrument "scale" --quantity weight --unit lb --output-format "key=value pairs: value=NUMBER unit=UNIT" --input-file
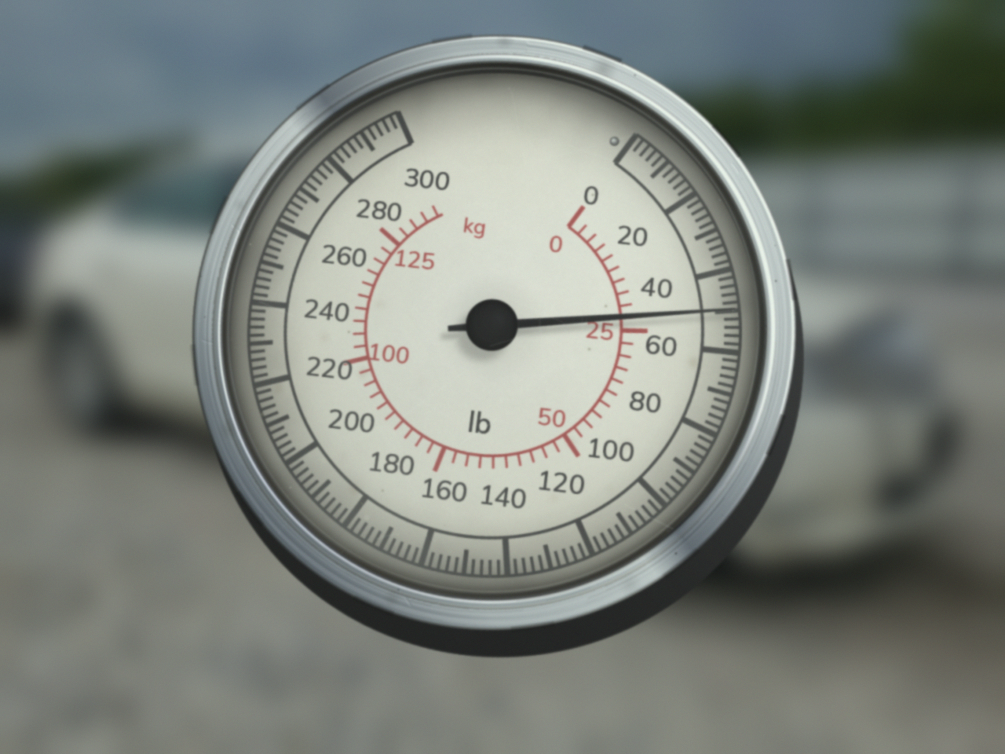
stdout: value=50 unit=lb
